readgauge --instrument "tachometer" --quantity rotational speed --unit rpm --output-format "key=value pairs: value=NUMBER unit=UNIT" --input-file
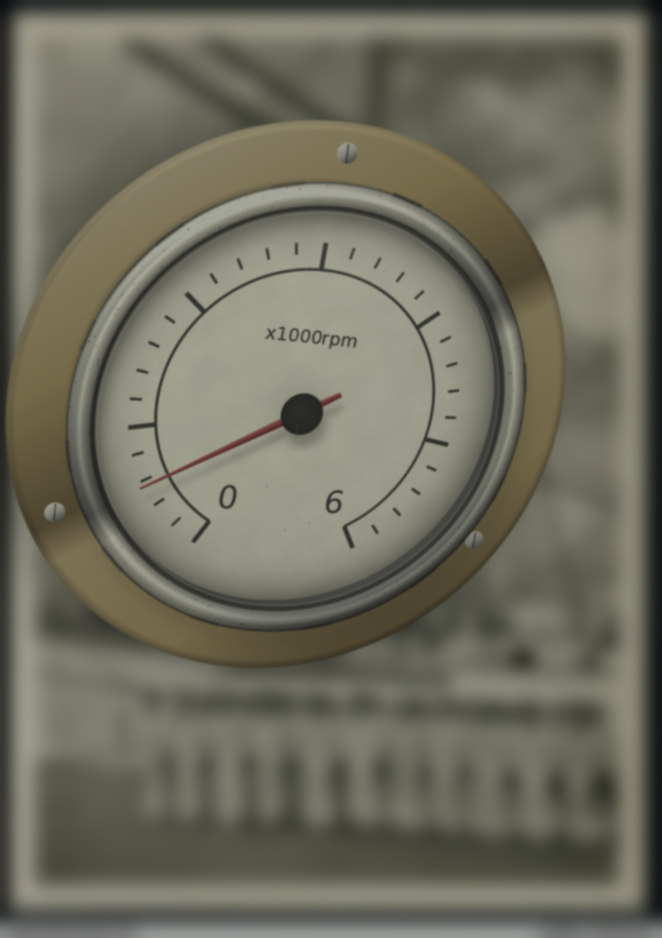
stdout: value=600 unit=rpm
